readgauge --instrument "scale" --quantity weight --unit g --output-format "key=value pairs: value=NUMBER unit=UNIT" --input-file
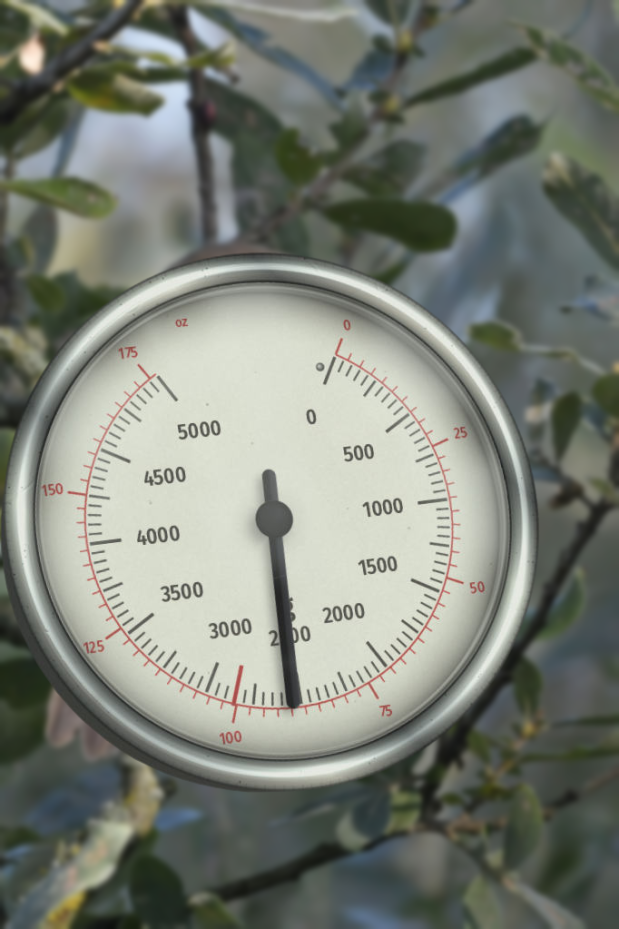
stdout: value=2550 unit=g
